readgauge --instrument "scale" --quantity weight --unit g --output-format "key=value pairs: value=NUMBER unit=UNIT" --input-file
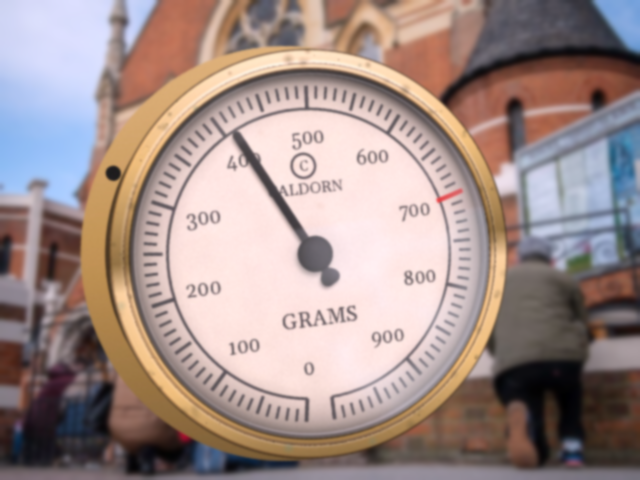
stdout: value=410 unit=g
